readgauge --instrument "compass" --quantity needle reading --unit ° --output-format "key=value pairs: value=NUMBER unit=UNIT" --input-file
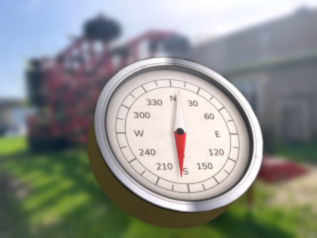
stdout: value=187.5 unit=°
